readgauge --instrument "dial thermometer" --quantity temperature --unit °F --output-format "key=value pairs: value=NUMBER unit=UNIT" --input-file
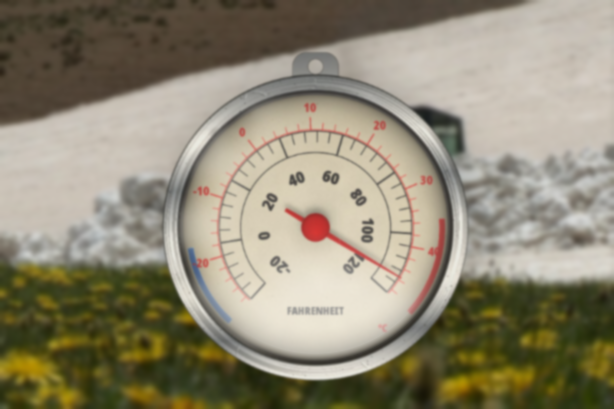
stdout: value=114 unit=°F
